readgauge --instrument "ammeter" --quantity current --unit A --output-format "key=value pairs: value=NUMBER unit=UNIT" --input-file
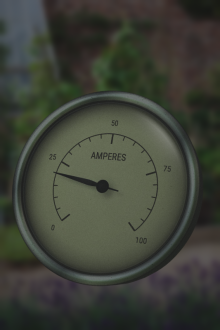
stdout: value=20 unit=A
